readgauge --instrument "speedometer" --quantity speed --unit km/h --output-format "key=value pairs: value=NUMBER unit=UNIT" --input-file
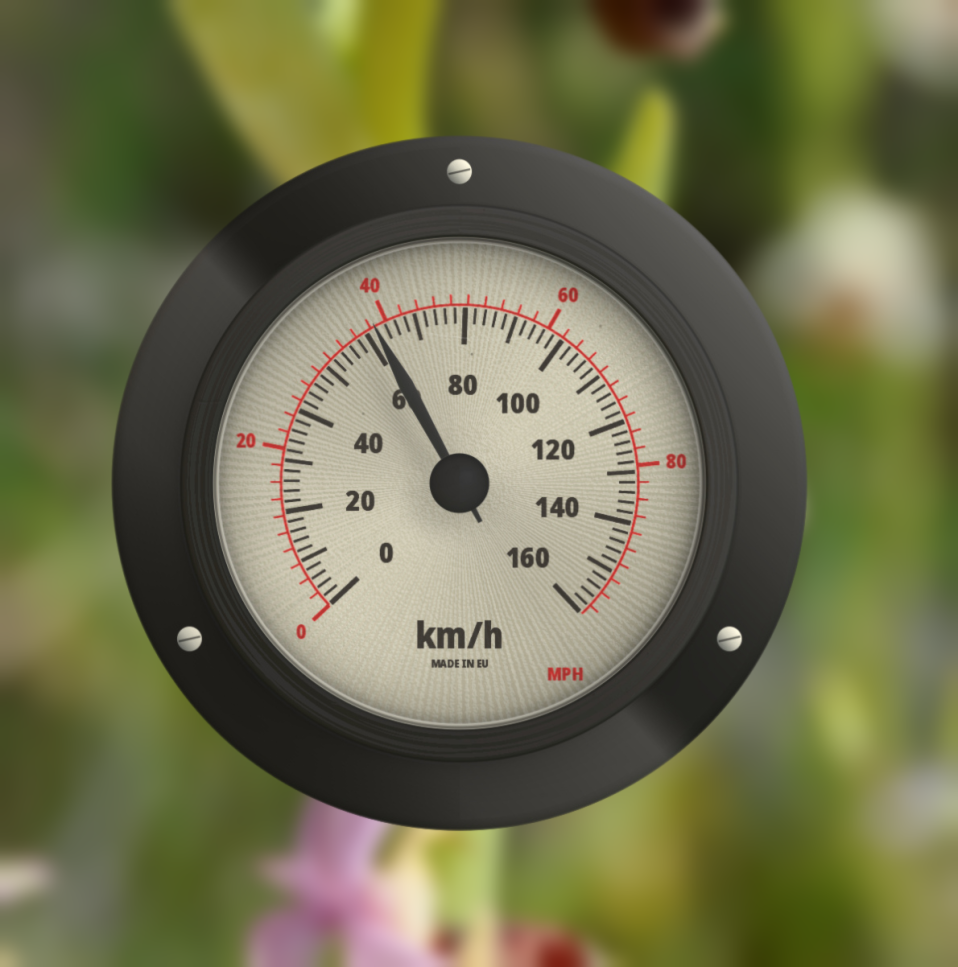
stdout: value=62 unit=km/h
